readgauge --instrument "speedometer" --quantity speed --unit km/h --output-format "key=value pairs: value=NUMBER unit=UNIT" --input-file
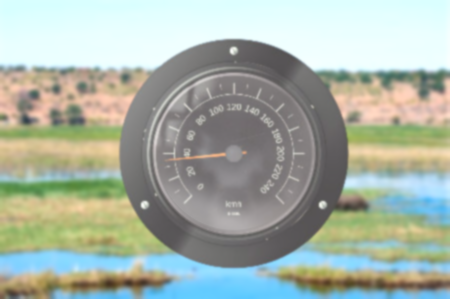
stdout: value=35 unit=km/h
